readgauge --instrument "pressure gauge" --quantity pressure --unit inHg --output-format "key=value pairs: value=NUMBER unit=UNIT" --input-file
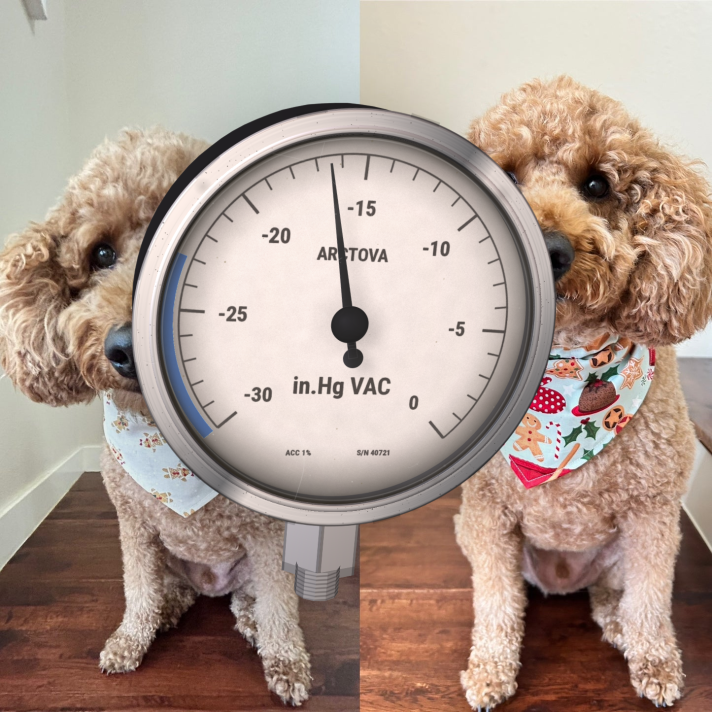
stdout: value=-16.5 unit=inHg
